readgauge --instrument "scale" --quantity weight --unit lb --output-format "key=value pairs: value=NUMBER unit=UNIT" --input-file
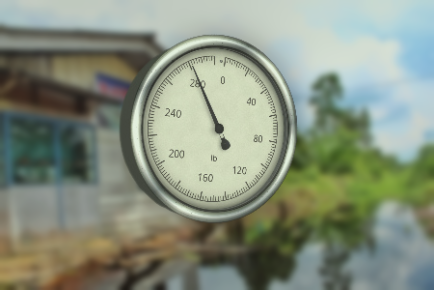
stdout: value=280 unit=lb
